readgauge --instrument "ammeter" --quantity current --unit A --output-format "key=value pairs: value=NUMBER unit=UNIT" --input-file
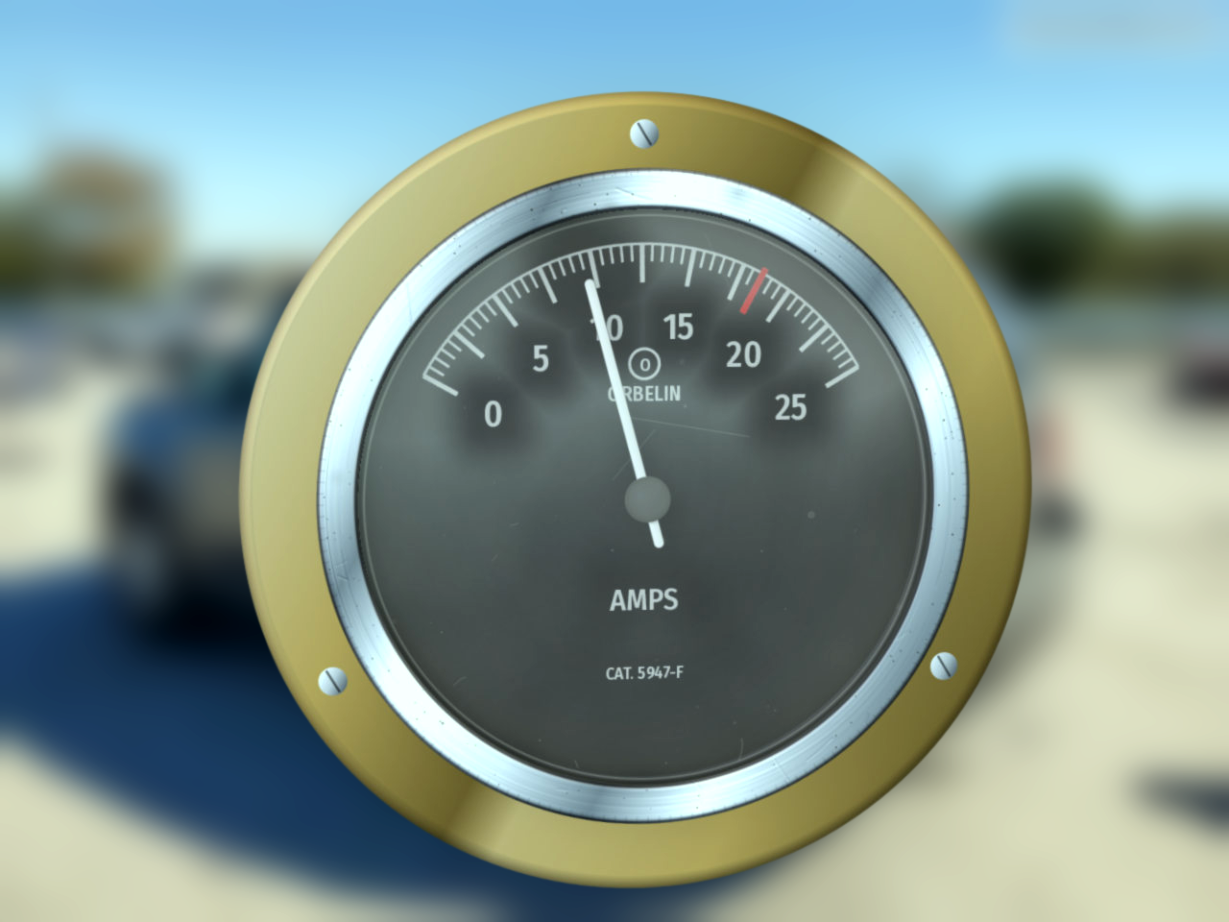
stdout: value=9.5 unit=A
